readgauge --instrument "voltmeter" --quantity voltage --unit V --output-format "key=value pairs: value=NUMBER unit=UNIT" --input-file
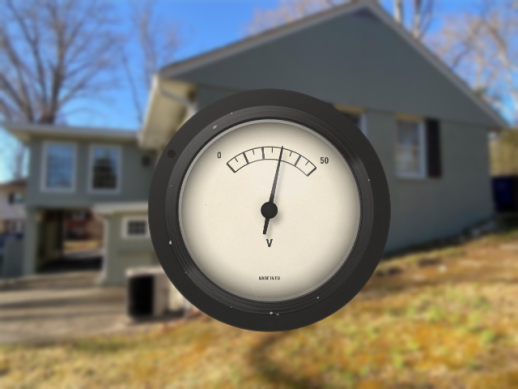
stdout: value=30 unit=V
